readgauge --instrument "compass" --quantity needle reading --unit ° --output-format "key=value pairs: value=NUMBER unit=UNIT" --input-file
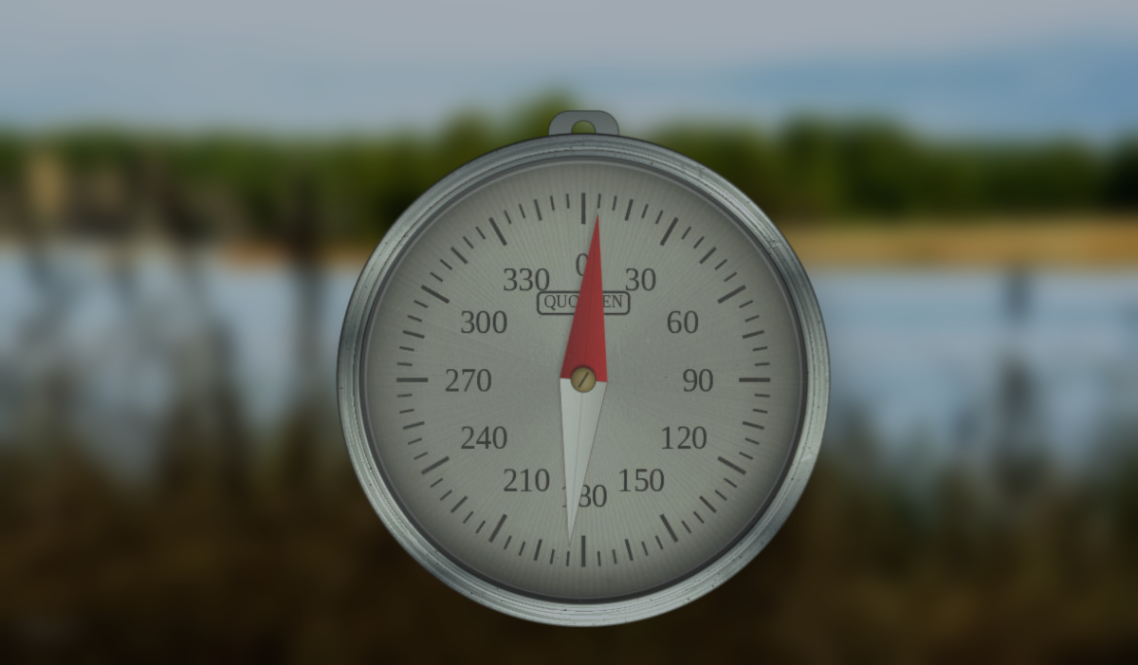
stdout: value=5 unit=°
